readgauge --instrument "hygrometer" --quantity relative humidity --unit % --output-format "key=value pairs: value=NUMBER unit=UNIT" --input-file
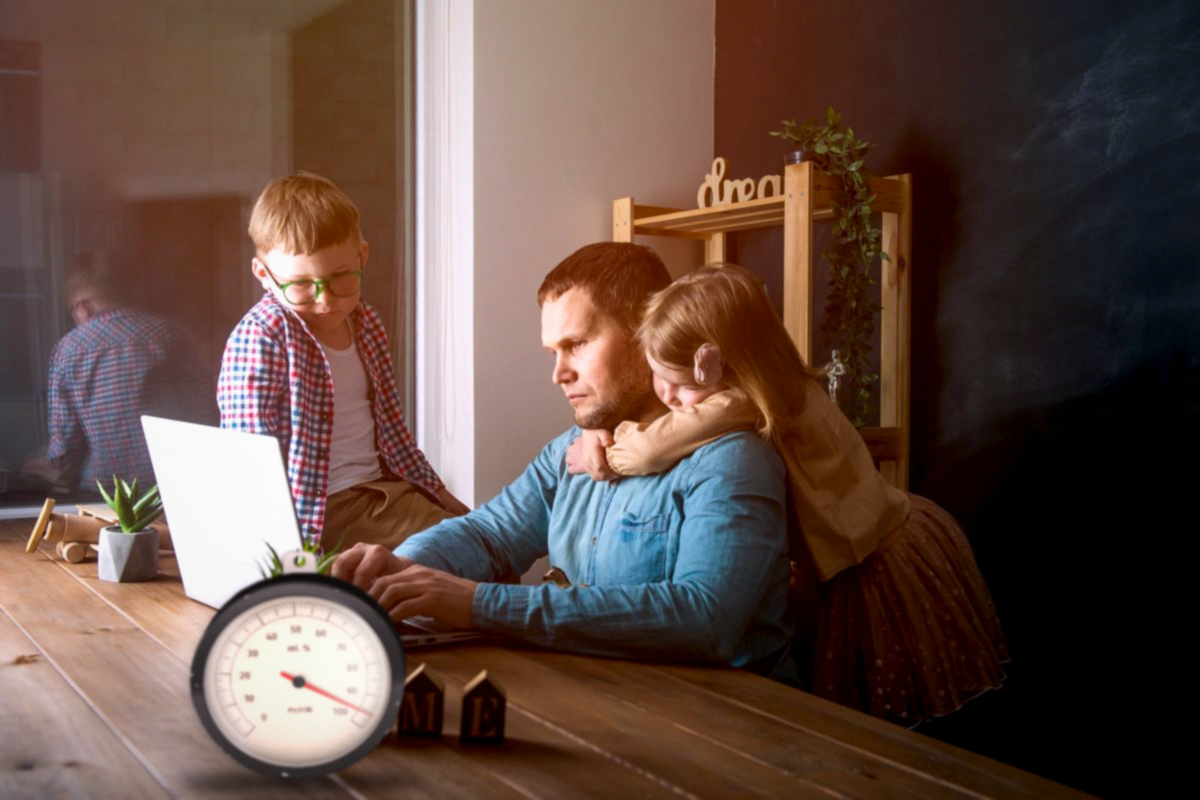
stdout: value=95 unit=%
